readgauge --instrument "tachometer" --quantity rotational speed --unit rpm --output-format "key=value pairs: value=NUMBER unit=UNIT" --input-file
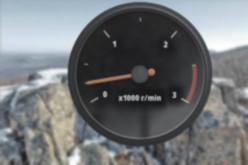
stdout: value=250 unit=rpm
